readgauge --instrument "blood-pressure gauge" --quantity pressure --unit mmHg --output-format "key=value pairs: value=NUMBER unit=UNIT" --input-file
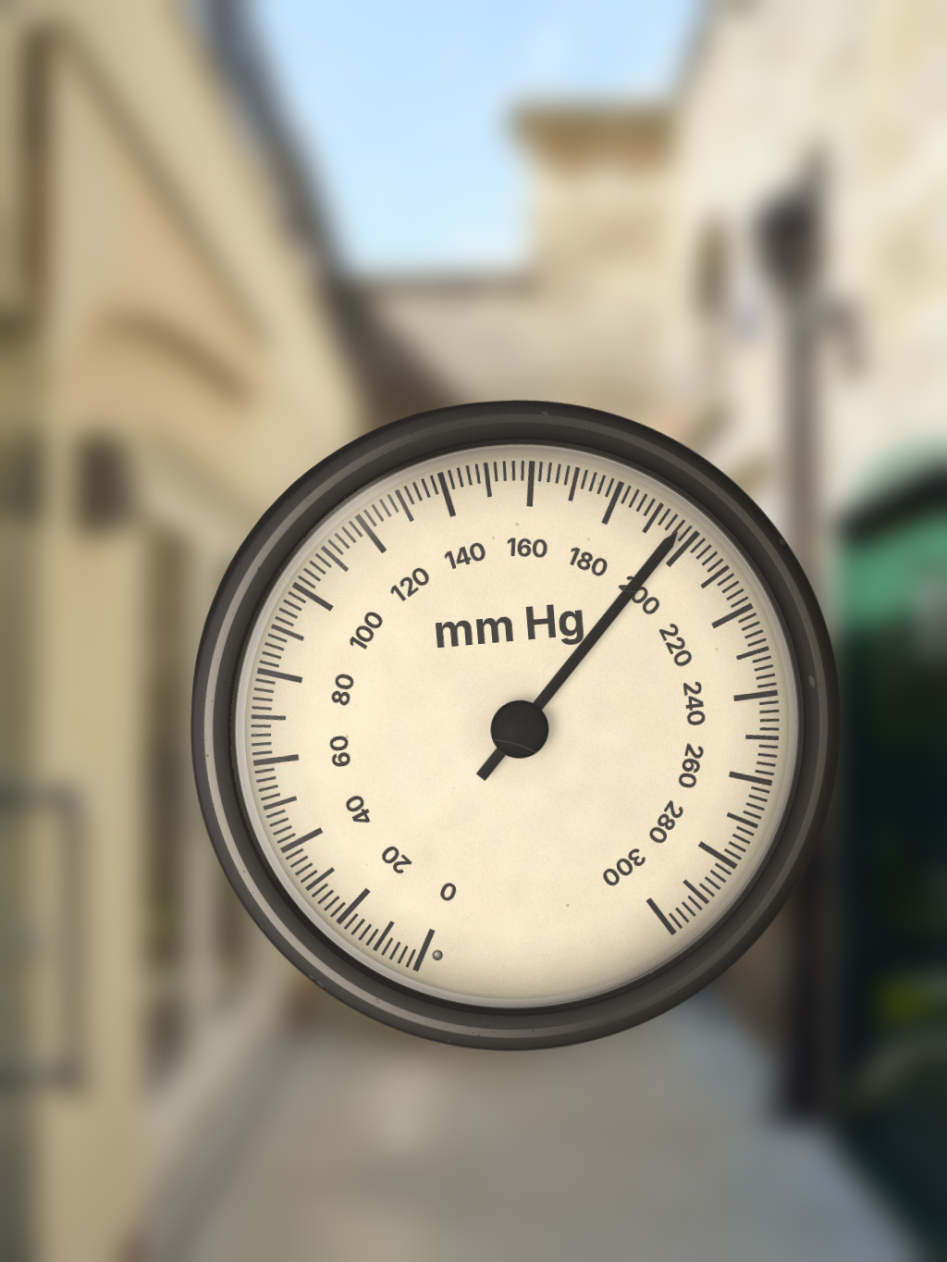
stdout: value=196 unit=mmHg
